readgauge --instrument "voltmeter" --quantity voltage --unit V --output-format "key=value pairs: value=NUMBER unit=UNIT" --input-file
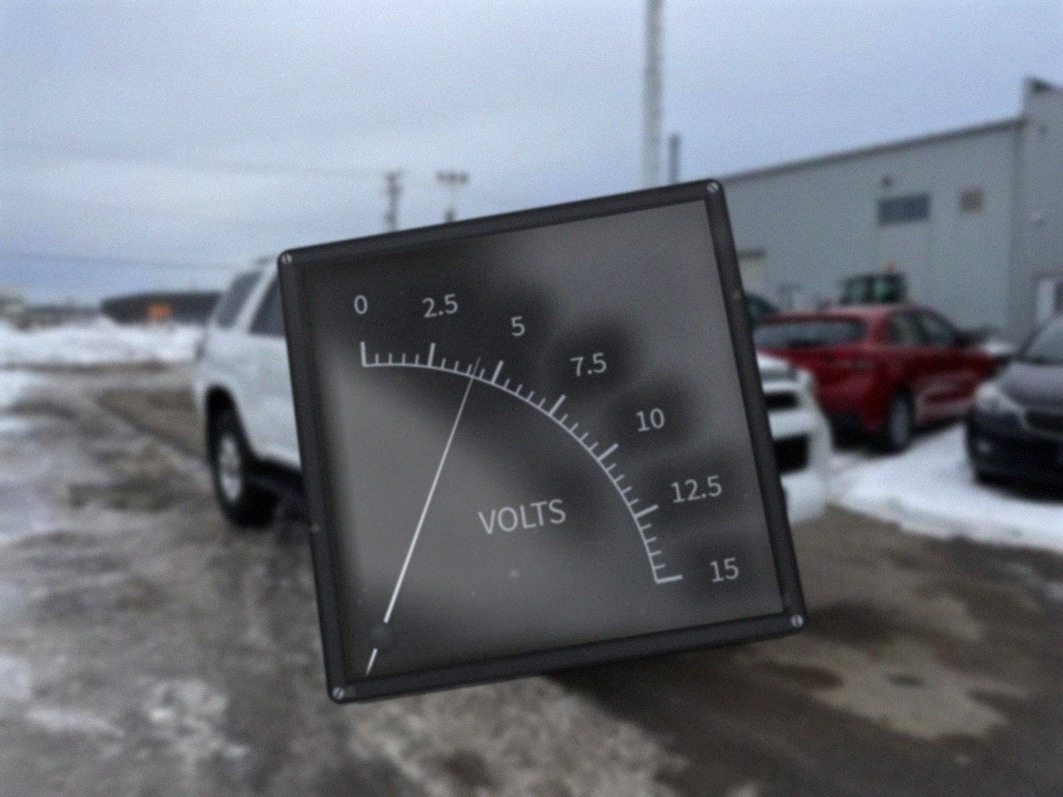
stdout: value=4.25 unit=V
